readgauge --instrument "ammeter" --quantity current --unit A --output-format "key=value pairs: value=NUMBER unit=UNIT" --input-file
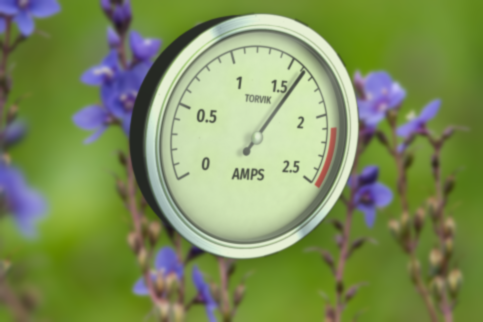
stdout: value=1.6 unit=A
